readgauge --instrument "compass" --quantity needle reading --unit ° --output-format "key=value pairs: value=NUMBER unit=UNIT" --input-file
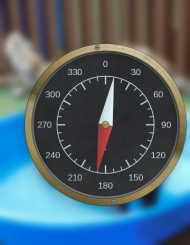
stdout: value=190 unit=°
